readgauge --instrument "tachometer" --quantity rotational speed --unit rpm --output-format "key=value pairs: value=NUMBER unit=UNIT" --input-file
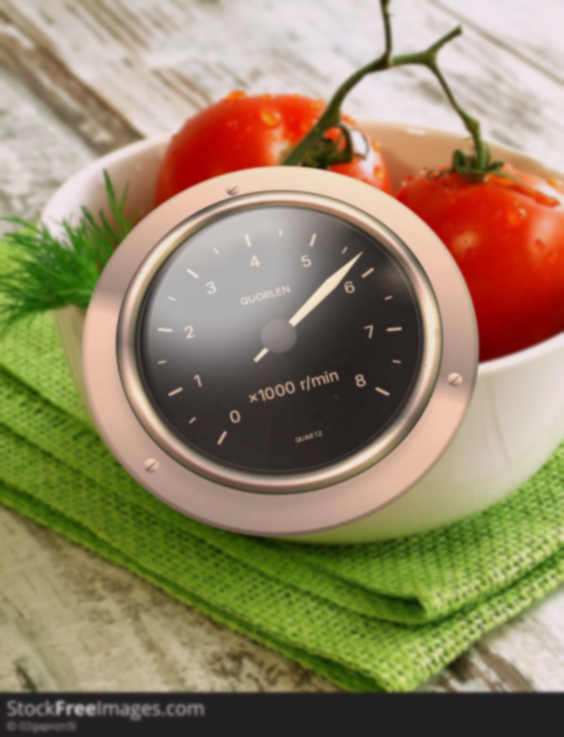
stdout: value=5750 unit=rpm
